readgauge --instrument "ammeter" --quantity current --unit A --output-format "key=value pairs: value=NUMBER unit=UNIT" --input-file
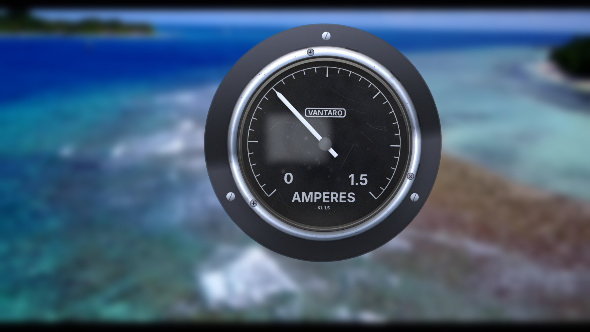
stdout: value=0.5 unit=A
